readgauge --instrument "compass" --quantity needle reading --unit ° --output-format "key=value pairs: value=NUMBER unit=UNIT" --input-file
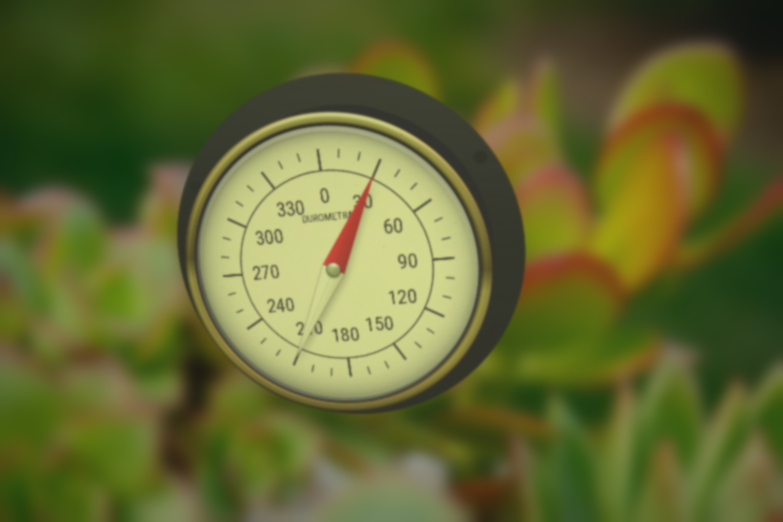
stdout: value=30 unit=°
